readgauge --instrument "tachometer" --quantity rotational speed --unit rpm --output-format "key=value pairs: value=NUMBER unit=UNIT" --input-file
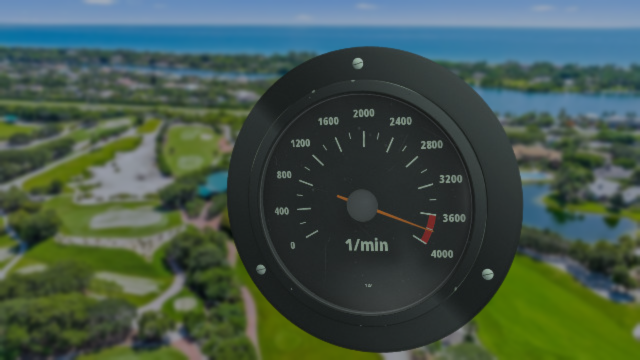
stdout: value=3800 unit=rpm
